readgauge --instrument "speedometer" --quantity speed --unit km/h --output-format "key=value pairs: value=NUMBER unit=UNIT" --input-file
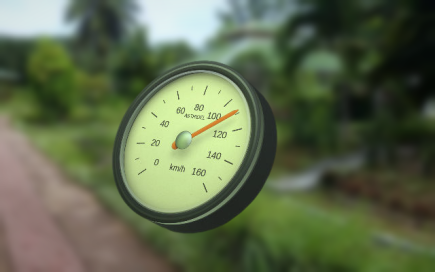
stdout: value=110 unit=km/h
